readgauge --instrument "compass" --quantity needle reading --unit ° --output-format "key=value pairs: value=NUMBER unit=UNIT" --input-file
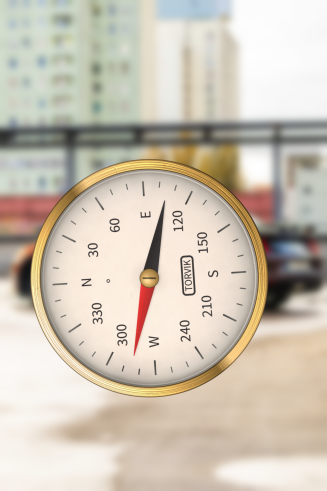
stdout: value=285 unit=°
